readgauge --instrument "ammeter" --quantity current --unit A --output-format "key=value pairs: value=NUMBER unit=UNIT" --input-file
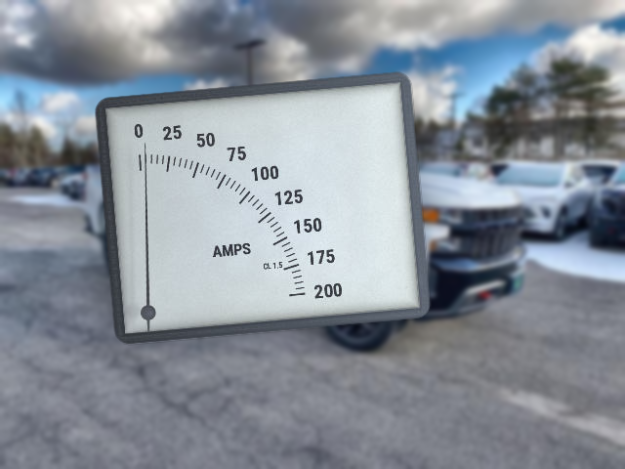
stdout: value=5 unit=A
